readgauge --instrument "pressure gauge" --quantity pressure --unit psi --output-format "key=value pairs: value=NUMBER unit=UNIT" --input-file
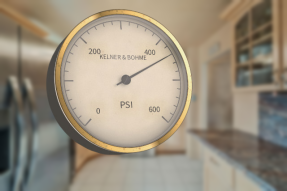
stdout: value=440 unit=psi
